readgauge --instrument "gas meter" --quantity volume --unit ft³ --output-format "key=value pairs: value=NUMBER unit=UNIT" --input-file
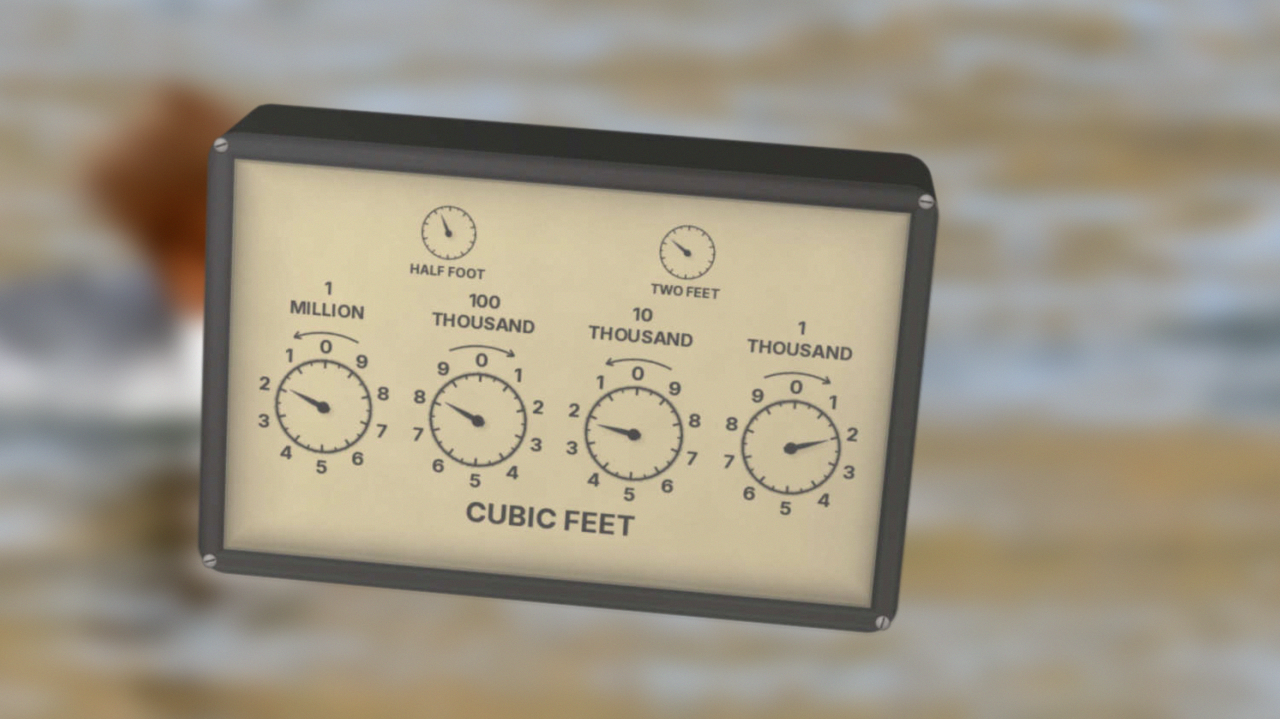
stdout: value=182200 unit=ft³
